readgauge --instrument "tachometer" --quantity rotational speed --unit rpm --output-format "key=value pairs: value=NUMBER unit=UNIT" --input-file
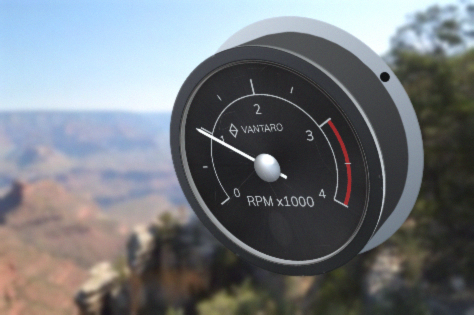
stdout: value=1000 unit=rpm
